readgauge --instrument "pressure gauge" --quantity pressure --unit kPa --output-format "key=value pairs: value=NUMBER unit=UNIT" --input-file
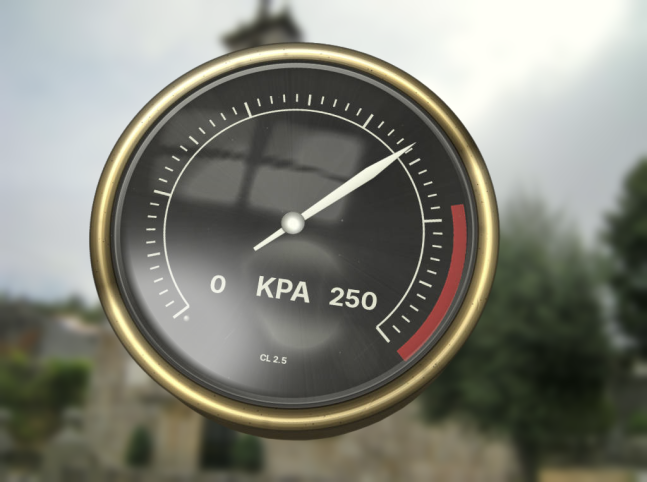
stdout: value=170 unit=kPa
